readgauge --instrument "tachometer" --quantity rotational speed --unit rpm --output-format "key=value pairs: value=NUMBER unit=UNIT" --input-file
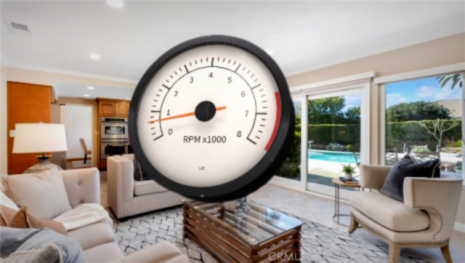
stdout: value=600 unit=rpm
